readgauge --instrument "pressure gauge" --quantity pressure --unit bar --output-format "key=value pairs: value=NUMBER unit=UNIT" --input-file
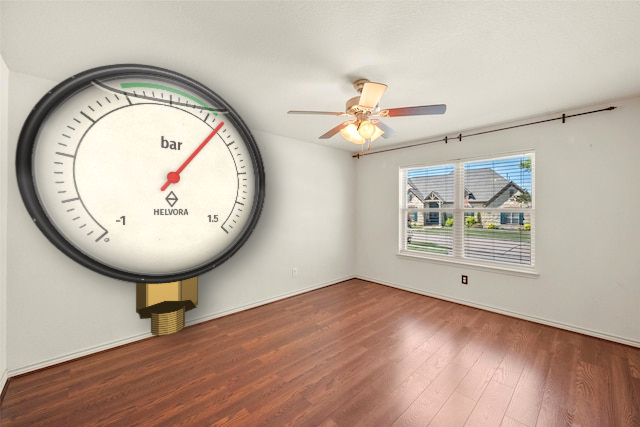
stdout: value=0.6 unit=bar
